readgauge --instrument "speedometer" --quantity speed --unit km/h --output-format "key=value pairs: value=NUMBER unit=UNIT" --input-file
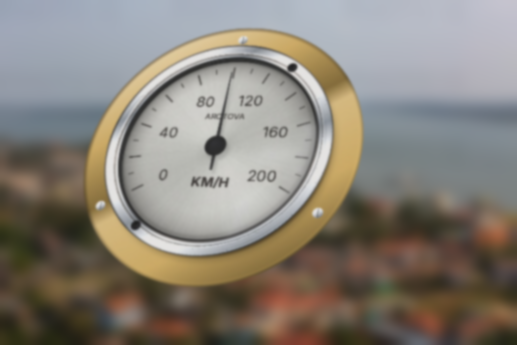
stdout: value=100 unit=km/h
